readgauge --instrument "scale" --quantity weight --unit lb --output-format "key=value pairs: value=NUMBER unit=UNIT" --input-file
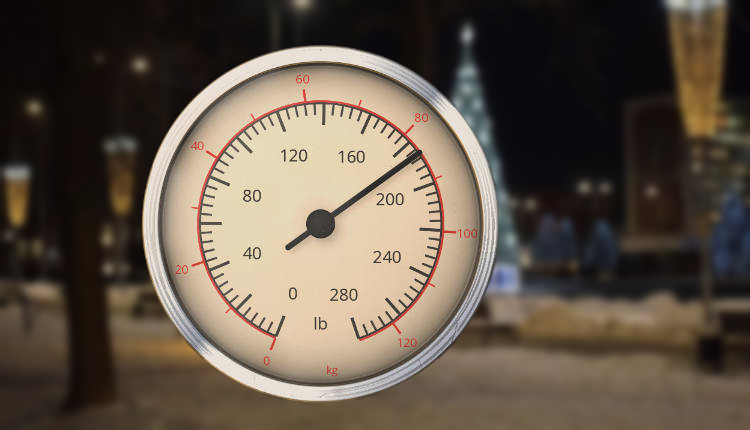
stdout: value=186 unit=lb
